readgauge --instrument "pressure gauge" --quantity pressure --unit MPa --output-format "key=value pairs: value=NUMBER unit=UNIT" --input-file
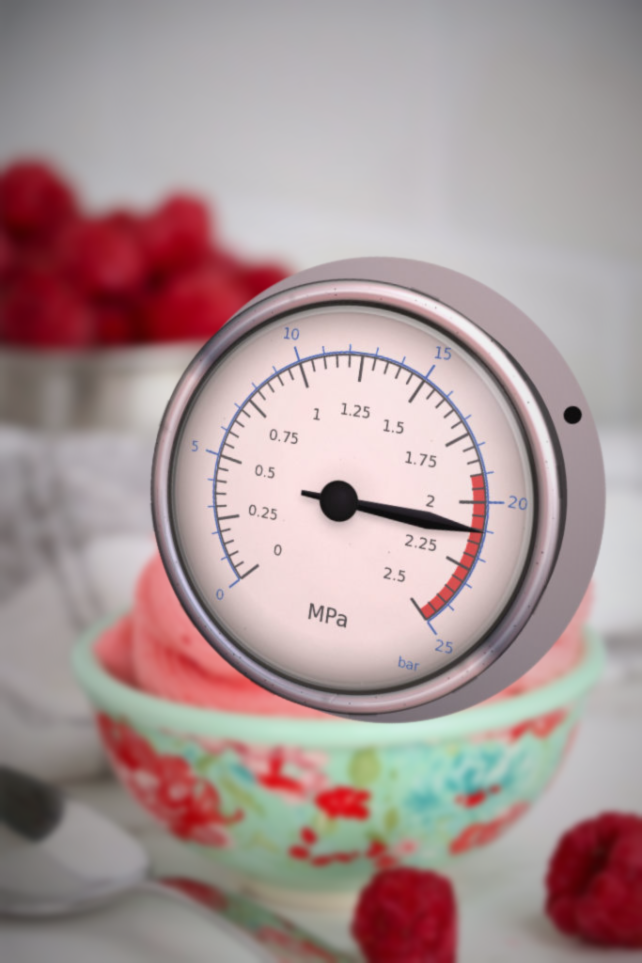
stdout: value=2.1 unit=MPa
